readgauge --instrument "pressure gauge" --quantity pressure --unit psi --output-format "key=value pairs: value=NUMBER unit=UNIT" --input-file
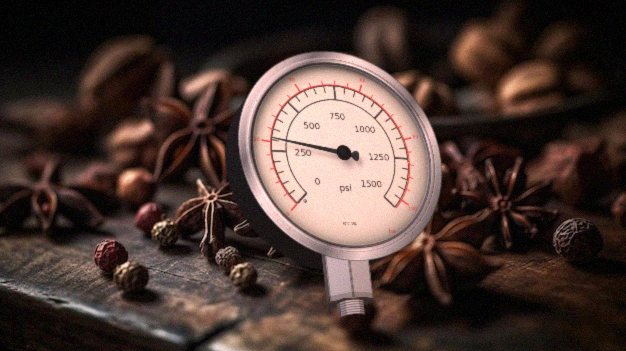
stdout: value=300 unit=psi
